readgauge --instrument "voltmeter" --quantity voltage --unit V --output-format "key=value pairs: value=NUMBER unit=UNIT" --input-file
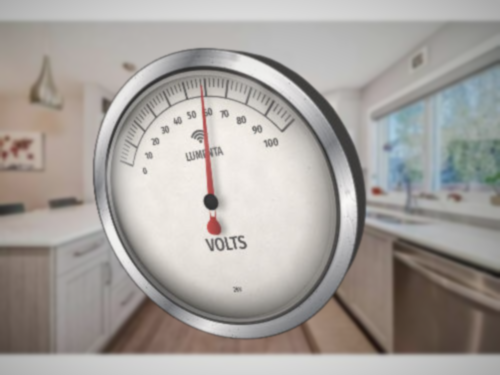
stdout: value=60 unit=V
